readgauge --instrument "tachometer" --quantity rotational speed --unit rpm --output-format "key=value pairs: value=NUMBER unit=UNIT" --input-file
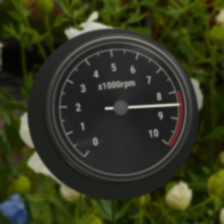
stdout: value=8500 unit=rpm
